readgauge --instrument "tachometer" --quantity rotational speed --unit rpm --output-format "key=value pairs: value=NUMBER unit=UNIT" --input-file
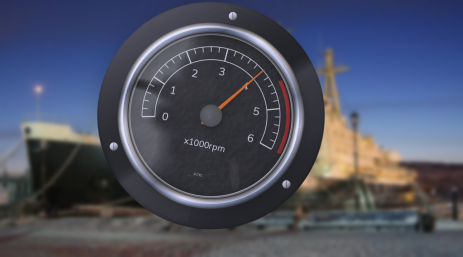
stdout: value=4000 unit=rpm
